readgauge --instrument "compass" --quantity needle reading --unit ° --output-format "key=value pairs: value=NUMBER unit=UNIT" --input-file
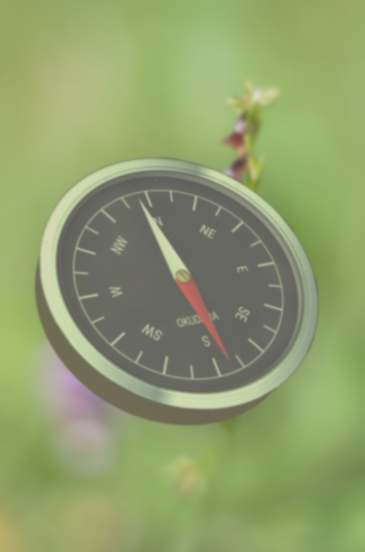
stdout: value=172.5 unit=°
